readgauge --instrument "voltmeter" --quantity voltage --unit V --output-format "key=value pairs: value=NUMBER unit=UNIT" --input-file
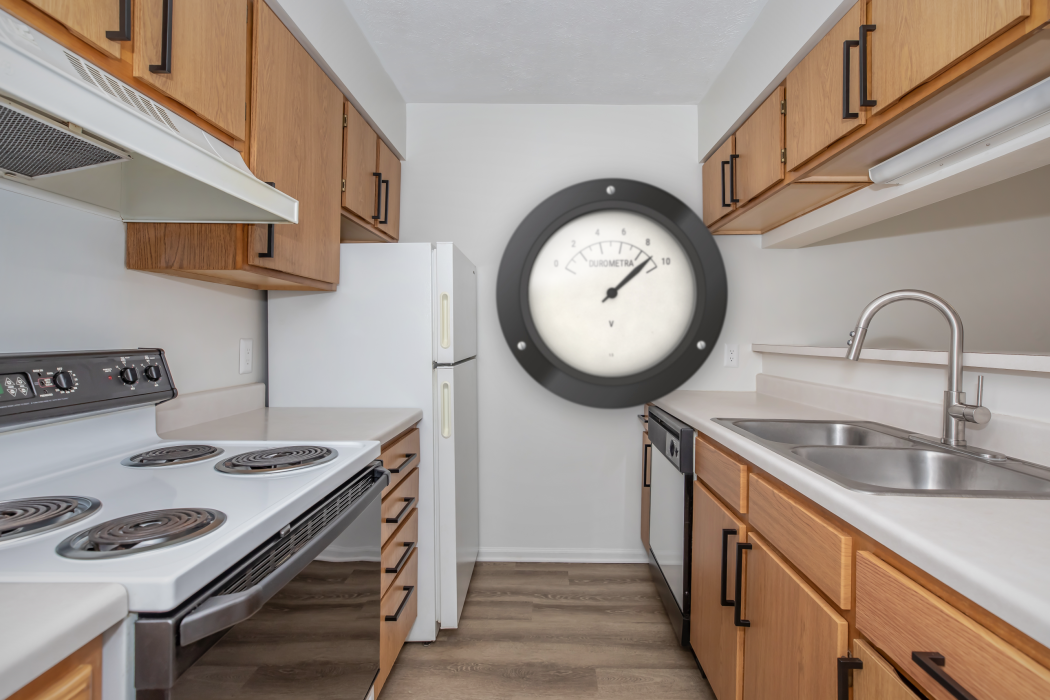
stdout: value=9 unit=V
